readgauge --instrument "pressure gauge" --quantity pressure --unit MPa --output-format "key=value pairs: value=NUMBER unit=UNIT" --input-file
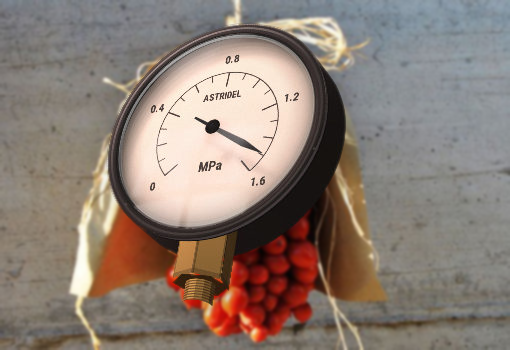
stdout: value=1.5 unit=MPa
